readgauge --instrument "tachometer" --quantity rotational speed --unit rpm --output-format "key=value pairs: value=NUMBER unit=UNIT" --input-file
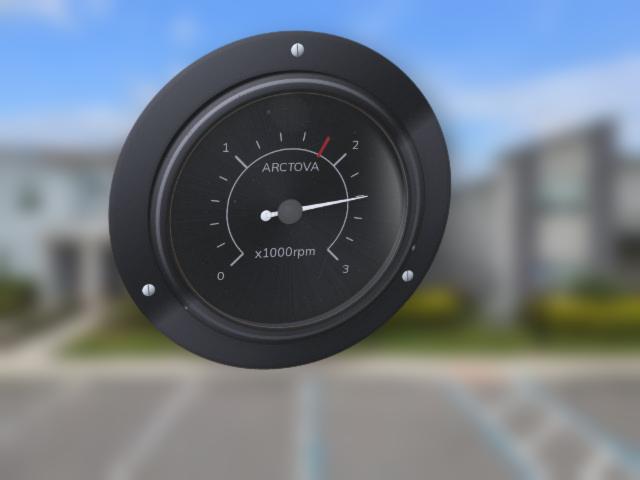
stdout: value=2400 unit=rpm
